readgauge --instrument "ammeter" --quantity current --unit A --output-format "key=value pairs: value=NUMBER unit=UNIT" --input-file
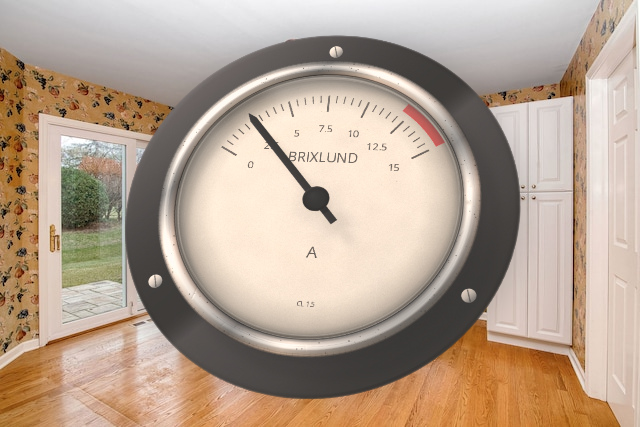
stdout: value=2.5 unit=A
